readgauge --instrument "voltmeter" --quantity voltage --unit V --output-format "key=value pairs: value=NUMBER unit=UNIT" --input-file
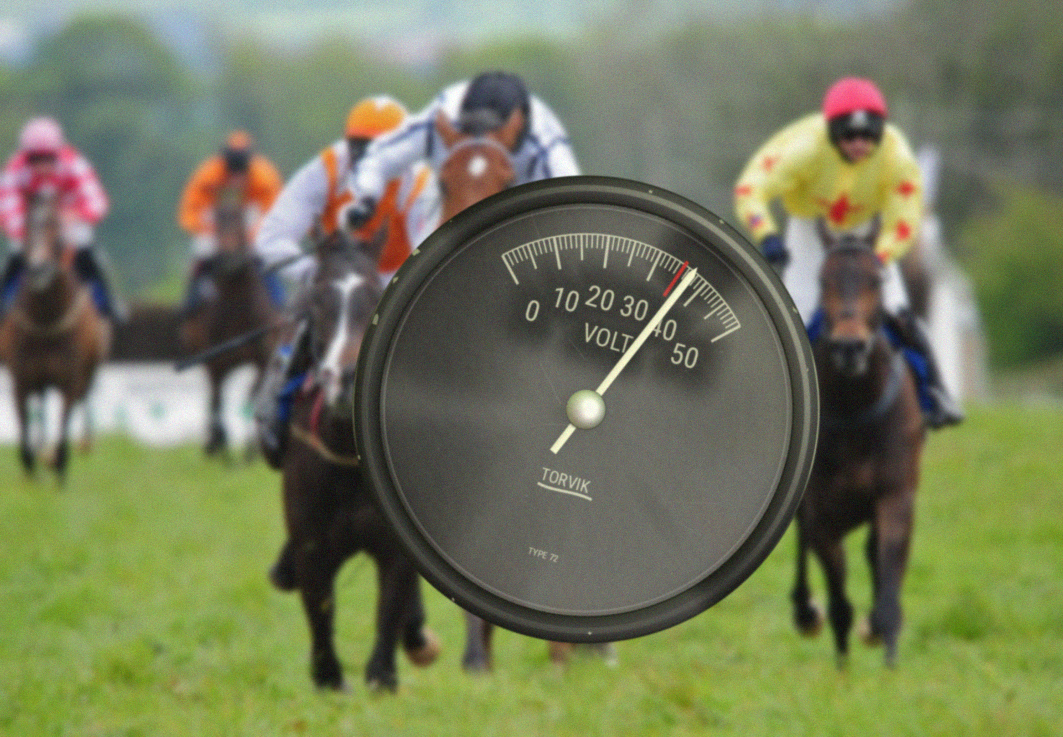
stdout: value=37 unit=V
